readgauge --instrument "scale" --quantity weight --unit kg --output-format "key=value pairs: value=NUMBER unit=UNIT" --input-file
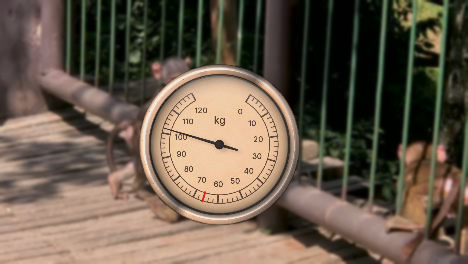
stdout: value=102 unit=kg
